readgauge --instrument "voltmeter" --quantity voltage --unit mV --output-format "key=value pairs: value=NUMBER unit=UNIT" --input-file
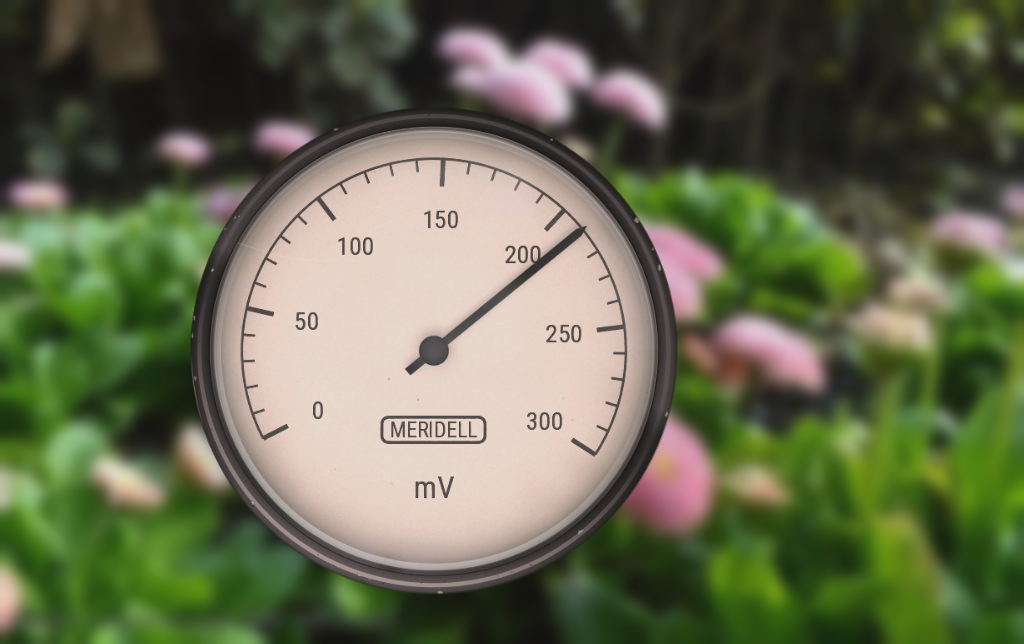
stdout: value=210 unit=mV
